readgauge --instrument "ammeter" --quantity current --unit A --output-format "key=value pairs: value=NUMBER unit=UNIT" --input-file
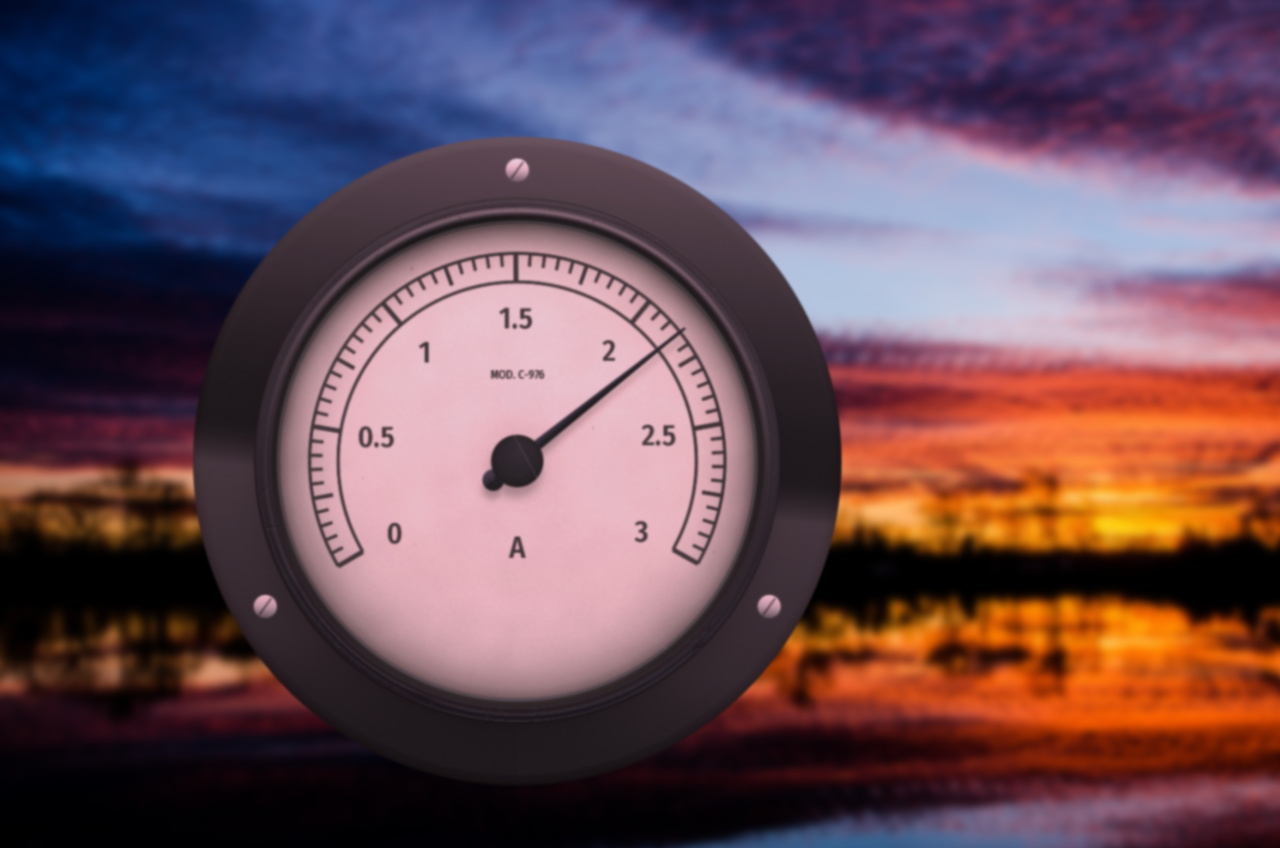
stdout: value=2.15 unit=A
